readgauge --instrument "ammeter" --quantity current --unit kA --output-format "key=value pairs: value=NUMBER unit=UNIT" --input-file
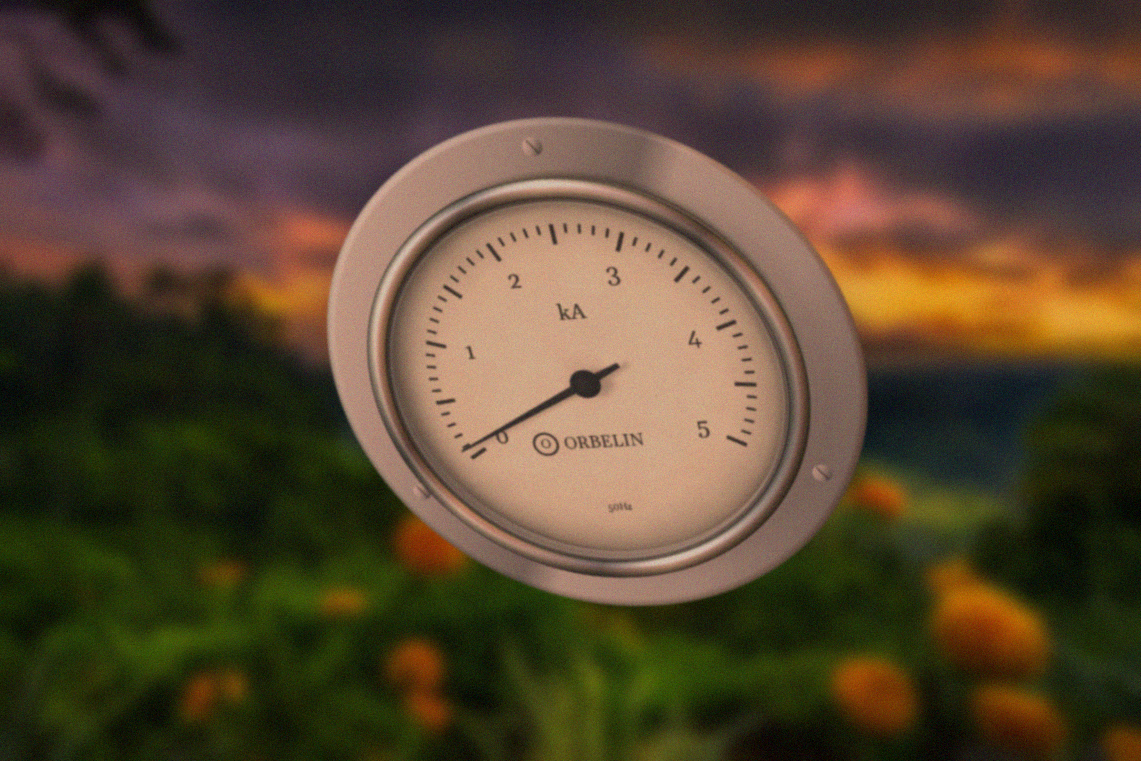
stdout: value=0.1 unit=kA
